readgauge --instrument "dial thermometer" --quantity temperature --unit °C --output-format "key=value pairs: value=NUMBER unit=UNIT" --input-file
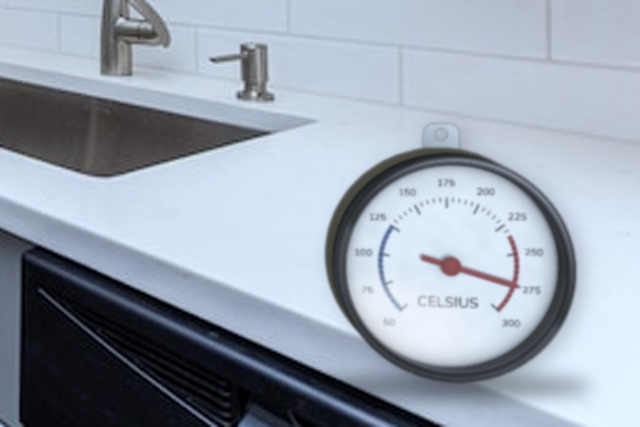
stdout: value=275 unit=°C
